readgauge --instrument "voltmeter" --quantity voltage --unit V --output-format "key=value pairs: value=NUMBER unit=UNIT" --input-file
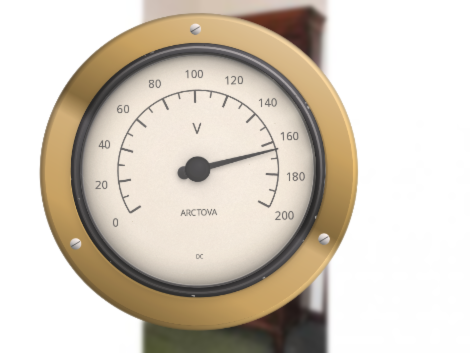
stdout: value=165 unit=V
